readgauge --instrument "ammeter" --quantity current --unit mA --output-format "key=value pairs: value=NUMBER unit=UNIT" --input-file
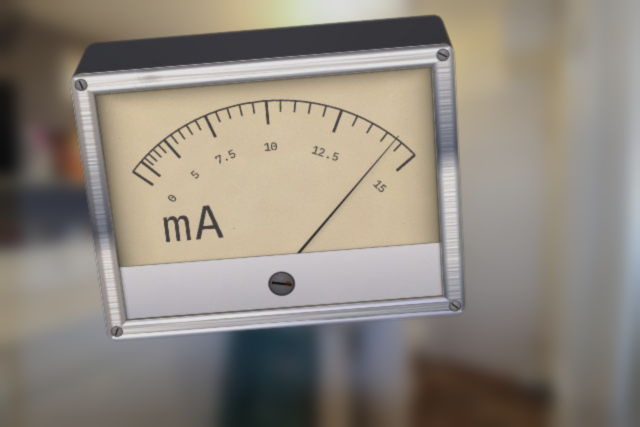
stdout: value=14.25 unit=mA
